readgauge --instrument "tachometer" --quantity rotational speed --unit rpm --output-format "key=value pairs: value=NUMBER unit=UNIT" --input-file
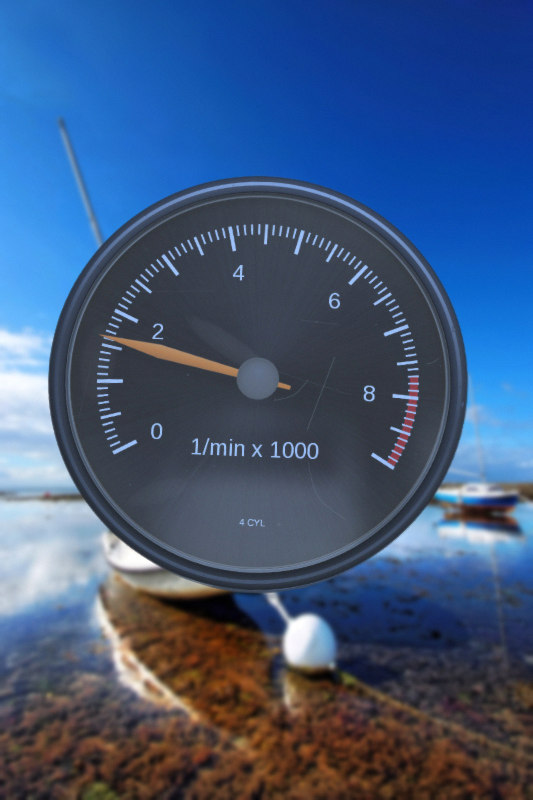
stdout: value=1600 unit=rpm
